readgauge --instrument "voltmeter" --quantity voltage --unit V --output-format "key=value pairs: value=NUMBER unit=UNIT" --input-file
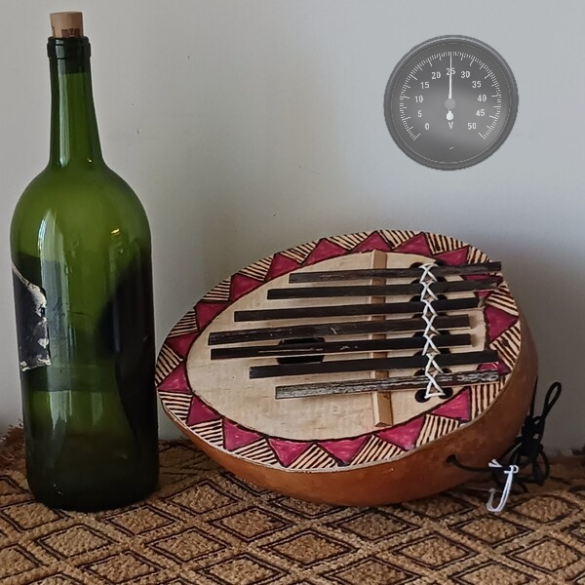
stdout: value=25 unit=V
